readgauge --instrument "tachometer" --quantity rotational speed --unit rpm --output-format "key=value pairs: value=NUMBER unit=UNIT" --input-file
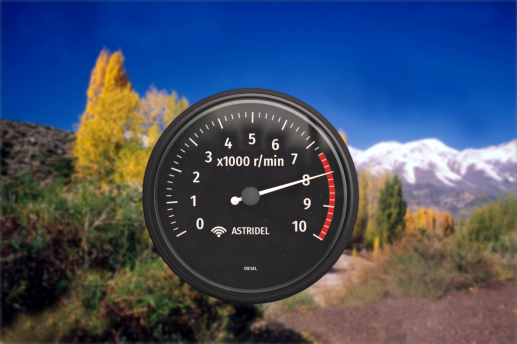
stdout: value=8000 unit=rpm
